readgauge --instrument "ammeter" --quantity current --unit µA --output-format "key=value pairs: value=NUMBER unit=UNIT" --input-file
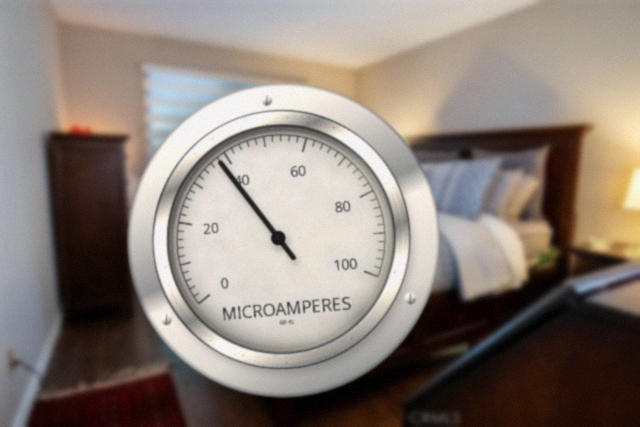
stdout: value=38 unit=µA
